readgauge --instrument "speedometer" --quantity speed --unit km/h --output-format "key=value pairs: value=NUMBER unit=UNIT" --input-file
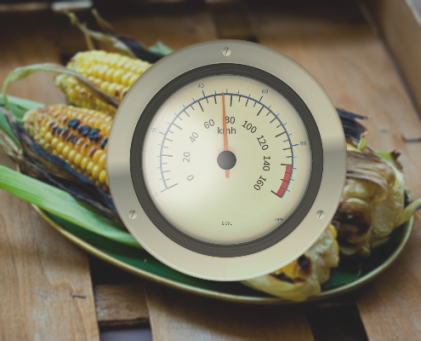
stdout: value=75 unit=km/h
